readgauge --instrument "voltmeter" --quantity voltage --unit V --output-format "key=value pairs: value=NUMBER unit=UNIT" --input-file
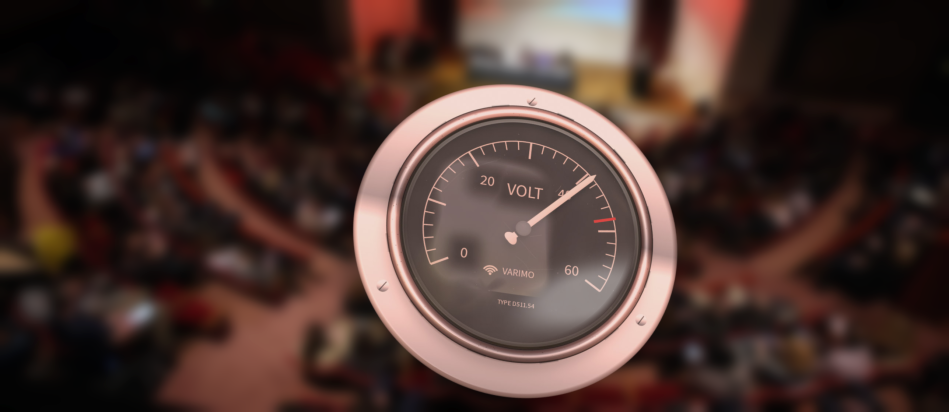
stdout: value=41 unit=V
